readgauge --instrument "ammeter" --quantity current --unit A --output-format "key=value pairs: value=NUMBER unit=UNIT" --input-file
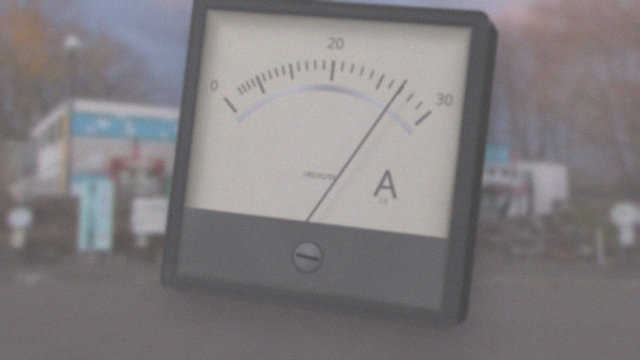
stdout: value=27 unit=A
